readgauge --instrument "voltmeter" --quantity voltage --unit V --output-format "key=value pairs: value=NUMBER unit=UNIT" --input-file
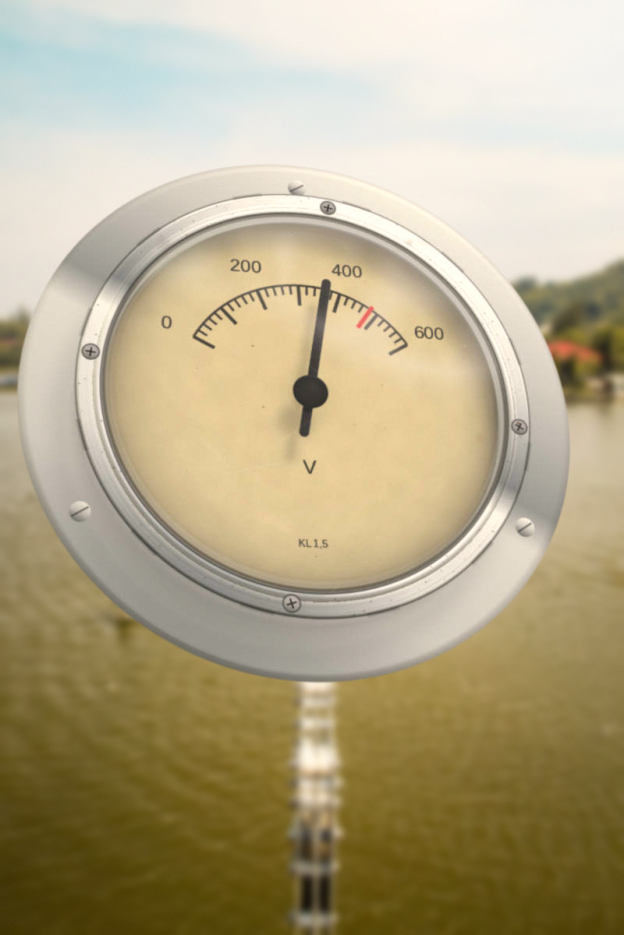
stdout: value=360 unit=V
